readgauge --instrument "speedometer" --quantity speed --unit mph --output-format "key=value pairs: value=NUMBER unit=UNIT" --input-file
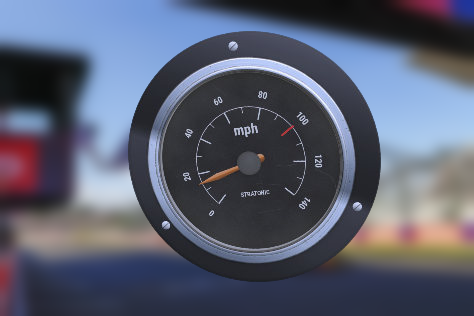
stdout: value=15 unit=mph
